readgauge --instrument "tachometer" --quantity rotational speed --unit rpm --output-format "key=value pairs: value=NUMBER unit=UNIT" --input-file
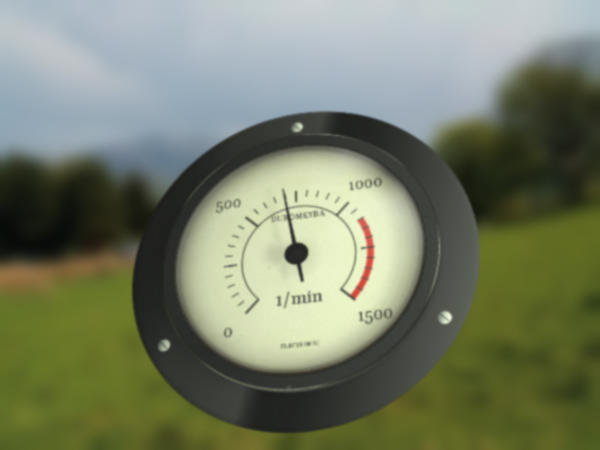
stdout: value=700 unit=rpm
